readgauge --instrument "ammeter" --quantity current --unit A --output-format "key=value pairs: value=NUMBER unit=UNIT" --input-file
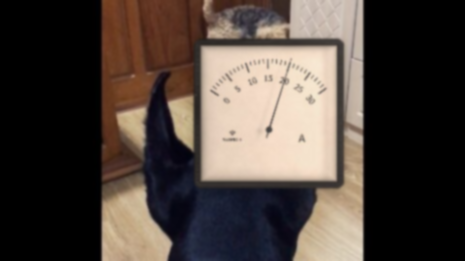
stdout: value=20 unit=A
